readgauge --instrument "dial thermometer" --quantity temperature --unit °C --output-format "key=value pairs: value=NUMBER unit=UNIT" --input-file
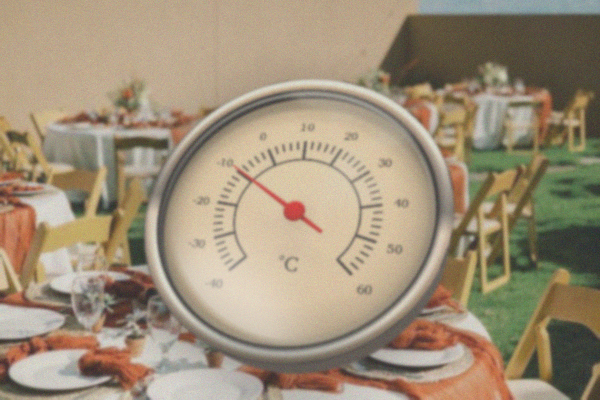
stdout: value=-10 unit=°C
